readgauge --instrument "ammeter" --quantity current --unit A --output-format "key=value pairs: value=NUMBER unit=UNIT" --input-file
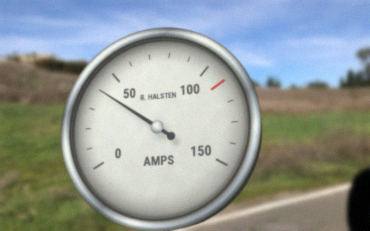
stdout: value=40 unit=A
